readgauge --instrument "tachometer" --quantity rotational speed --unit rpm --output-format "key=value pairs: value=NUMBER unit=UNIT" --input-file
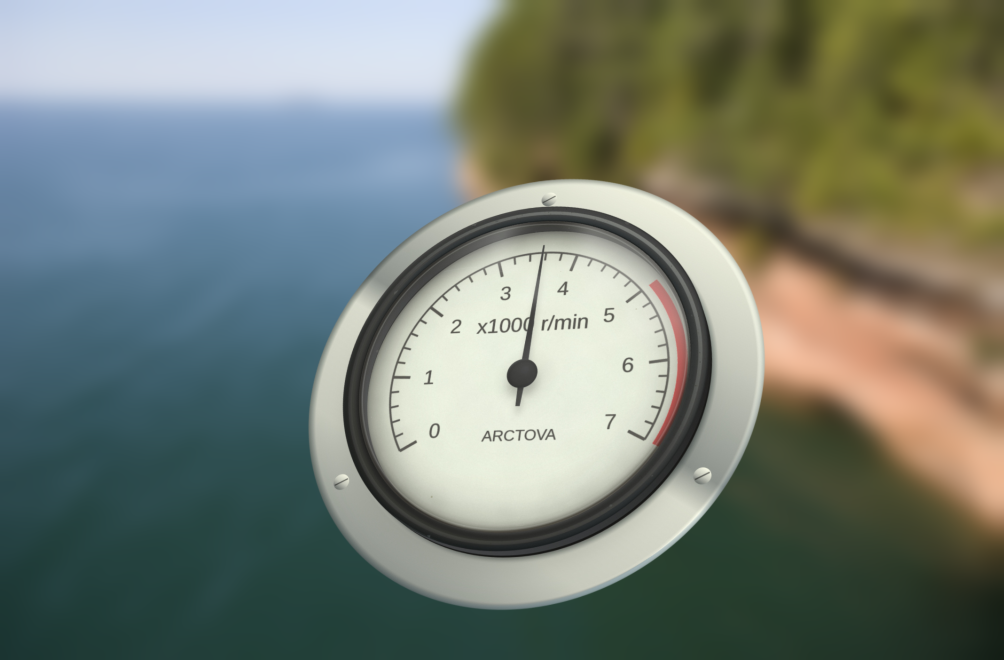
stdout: value=3600 unit=rpm
